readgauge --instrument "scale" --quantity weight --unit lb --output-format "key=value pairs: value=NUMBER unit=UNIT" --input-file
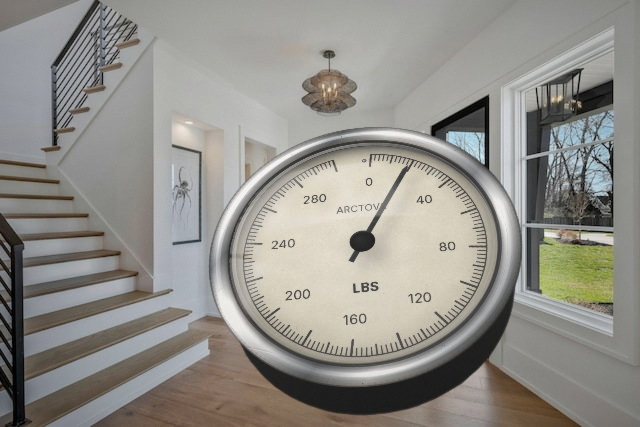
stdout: value=20 unit=lb
